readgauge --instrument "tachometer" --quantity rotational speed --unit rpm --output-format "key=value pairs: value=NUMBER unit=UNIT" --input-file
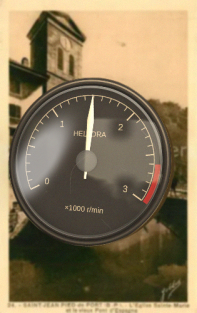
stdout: value=1500 unit=rpm
